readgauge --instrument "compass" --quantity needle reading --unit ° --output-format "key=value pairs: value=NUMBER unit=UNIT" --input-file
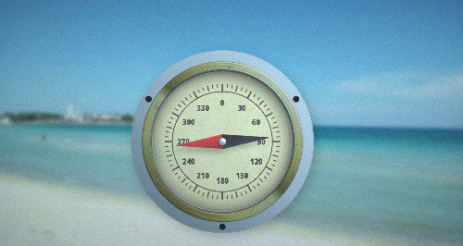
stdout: value=265 unit=°
